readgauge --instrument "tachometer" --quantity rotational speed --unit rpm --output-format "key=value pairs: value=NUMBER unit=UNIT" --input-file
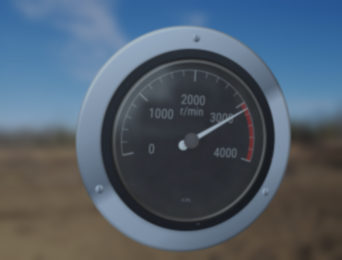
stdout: value=3100 unit=rpm
